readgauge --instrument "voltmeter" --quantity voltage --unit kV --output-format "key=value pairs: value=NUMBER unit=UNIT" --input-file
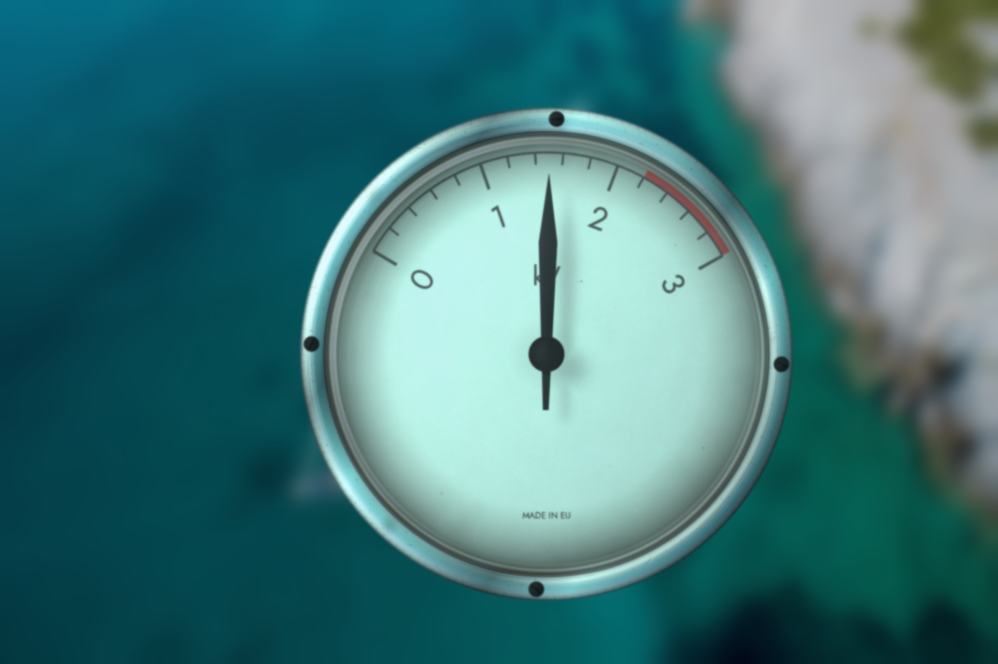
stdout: value=1.5 unit=kV
